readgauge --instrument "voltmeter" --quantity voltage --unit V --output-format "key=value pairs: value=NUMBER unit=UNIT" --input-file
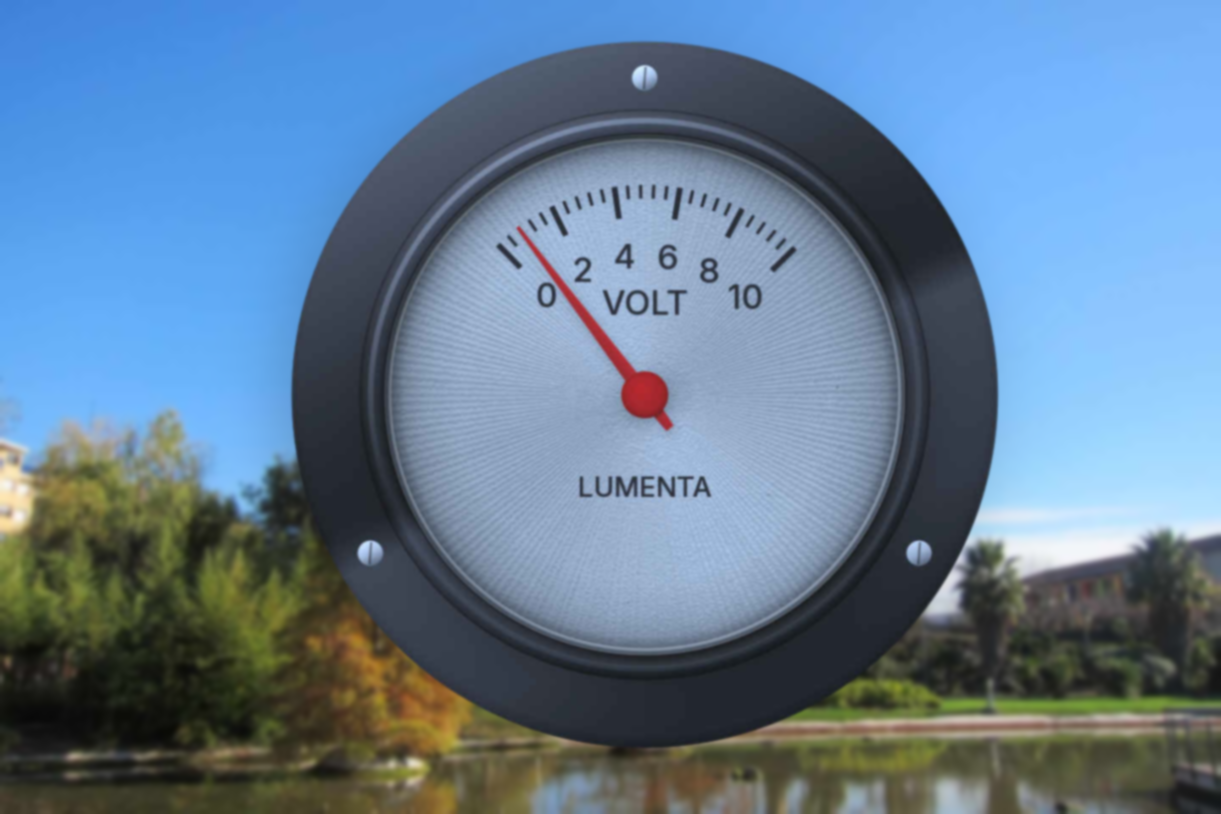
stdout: value=0.8 unit=V
